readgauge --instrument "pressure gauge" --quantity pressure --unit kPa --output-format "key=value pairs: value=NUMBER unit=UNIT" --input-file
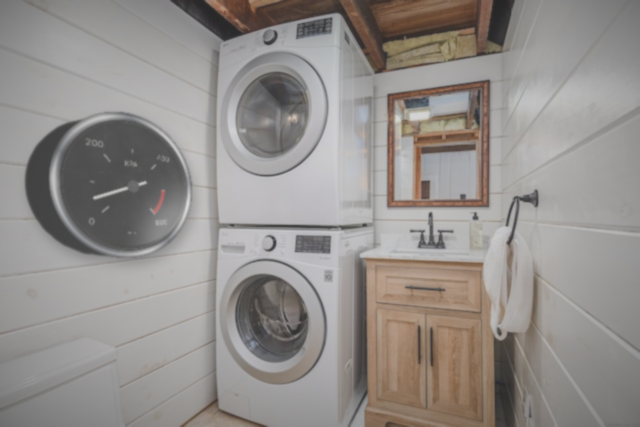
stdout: value=50 unit=kPa
